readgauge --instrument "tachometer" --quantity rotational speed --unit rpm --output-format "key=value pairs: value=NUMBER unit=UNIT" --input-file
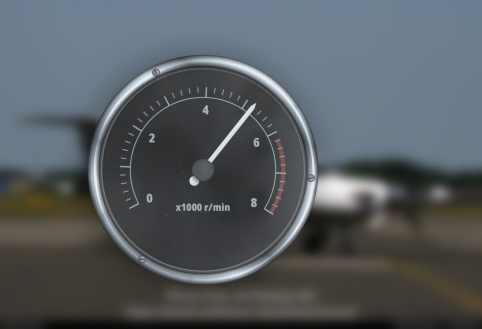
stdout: value=5200 unit=rpm
